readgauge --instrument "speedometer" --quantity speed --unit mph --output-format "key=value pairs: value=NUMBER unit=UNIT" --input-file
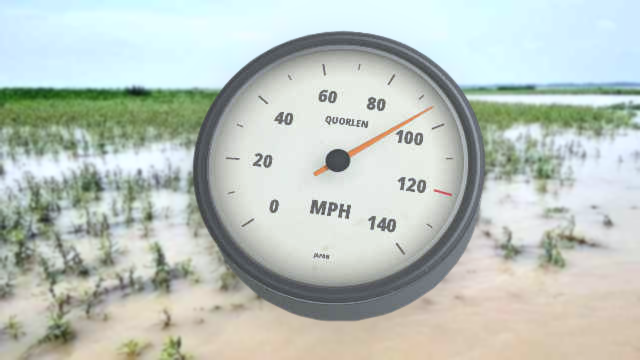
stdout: value=95 unit=mph
